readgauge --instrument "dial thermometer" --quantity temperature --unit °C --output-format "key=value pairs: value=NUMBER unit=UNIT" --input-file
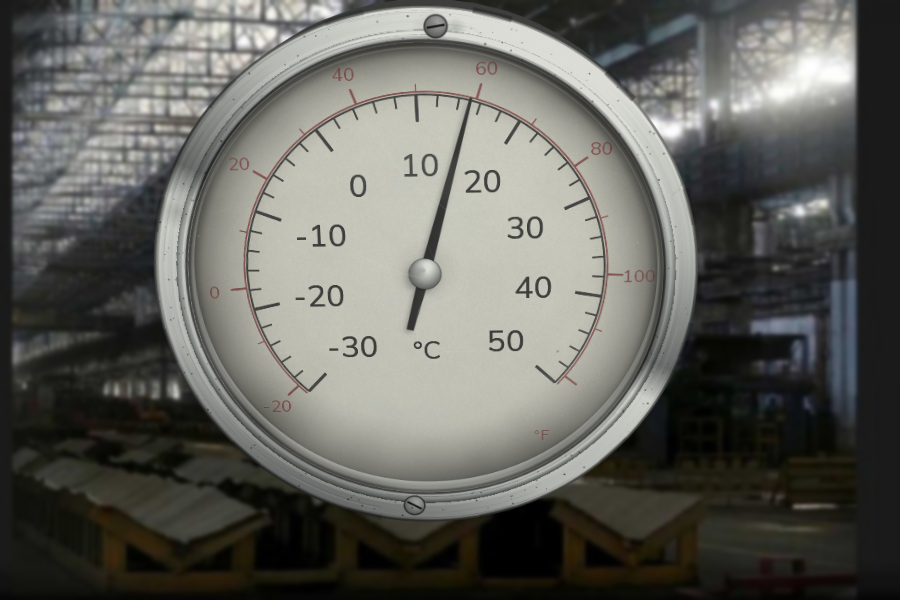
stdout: value=15 unit=°C
